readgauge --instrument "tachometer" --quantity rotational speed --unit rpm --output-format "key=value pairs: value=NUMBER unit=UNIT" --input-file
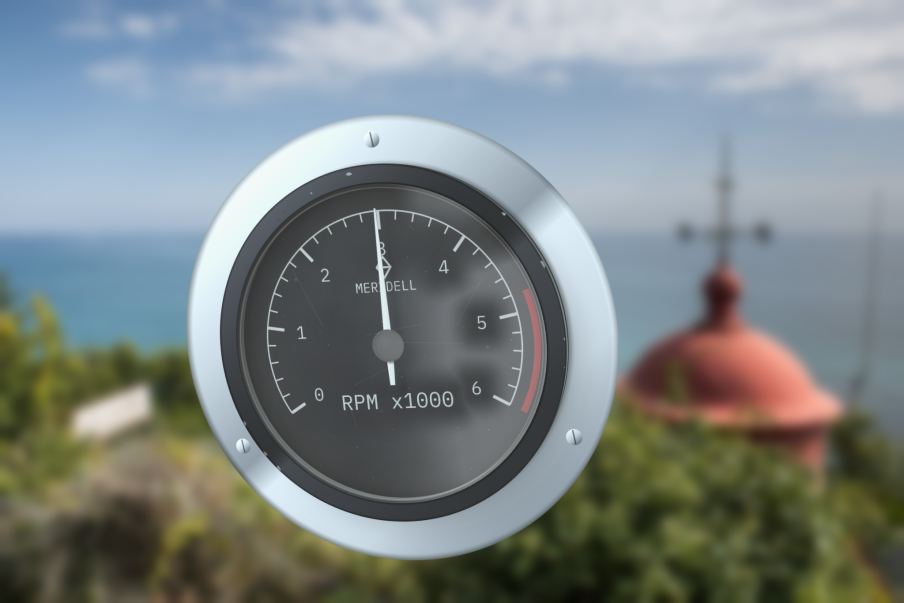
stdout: value=3000 unit=rpm
